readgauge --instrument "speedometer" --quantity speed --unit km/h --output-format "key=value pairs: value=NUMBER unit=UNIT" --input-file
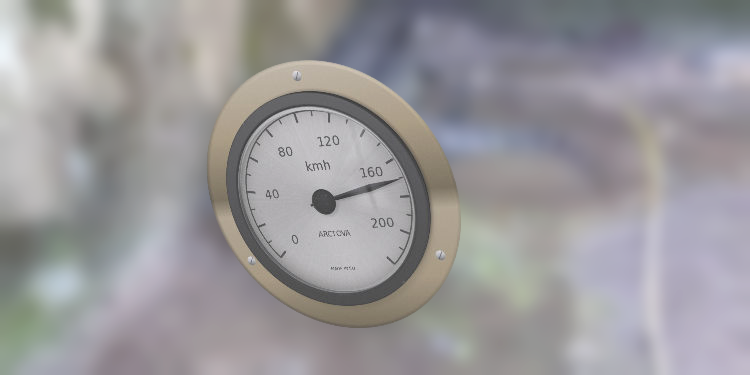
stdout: value=170 unit=km/h
